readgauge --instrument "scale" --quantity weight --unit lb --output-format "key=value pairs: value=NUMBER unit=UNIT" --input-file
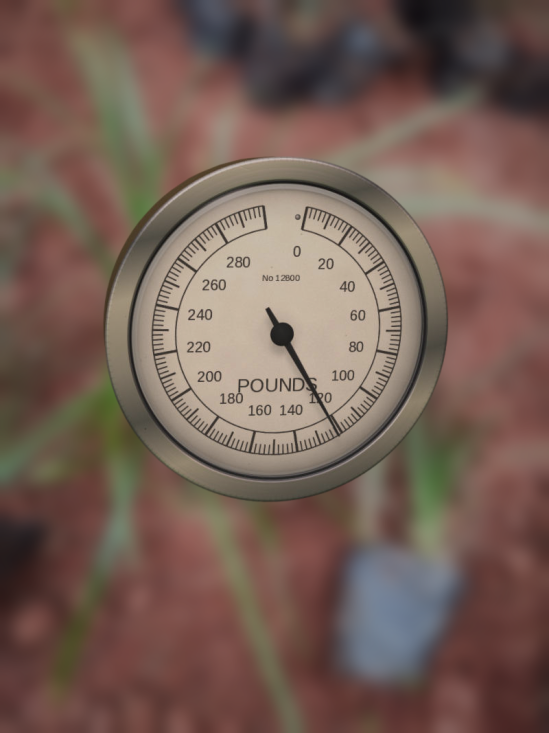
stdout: value=122 unit=lb
